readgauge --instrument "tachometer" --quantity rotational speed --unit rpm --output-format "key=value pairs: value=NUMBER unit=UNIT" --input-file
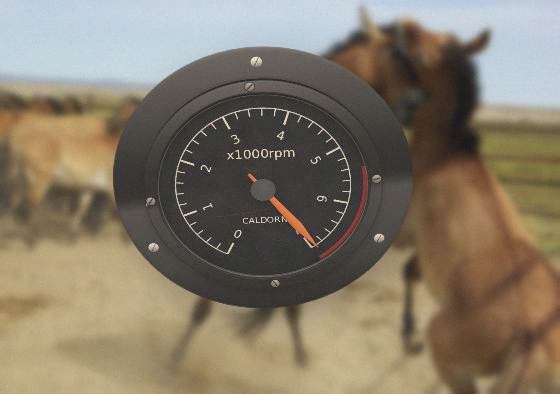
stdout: value=6900 unit=rpm
